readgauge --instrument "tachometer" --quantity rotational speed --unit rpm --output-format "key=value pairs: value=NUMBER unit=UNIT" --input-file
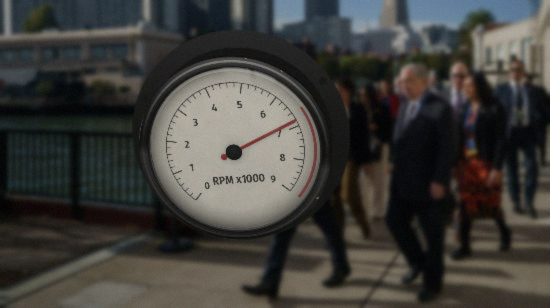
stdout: value=6800 unit=rpm
